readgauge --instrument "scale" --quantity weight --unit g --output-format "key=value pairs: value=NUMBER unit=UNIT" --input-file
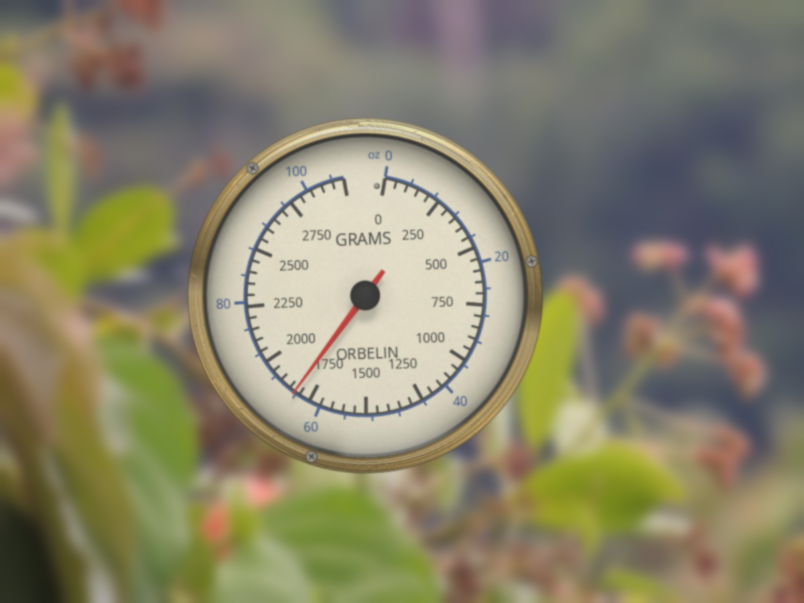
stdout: value=1825 unit=g
